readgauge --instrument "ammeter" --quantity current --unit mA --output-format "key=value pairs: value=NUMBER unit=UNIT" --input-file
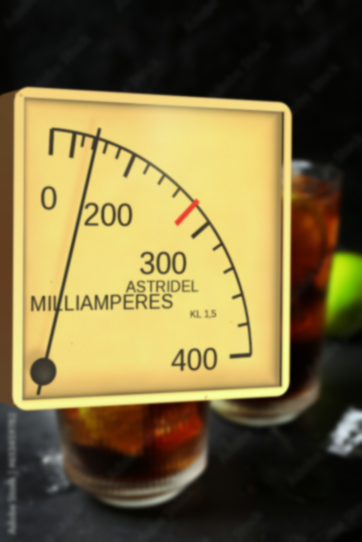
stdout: value=140 unit=mA
